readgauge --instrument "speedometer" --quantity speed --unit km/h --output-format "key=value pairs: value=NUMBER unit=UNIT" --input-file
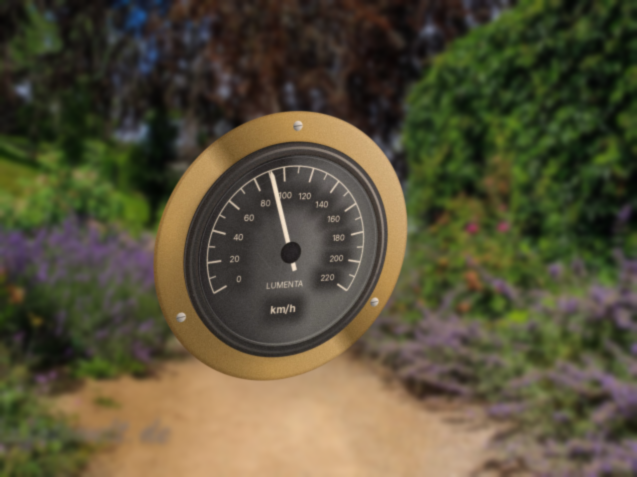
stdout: value=90 unit=km/h
